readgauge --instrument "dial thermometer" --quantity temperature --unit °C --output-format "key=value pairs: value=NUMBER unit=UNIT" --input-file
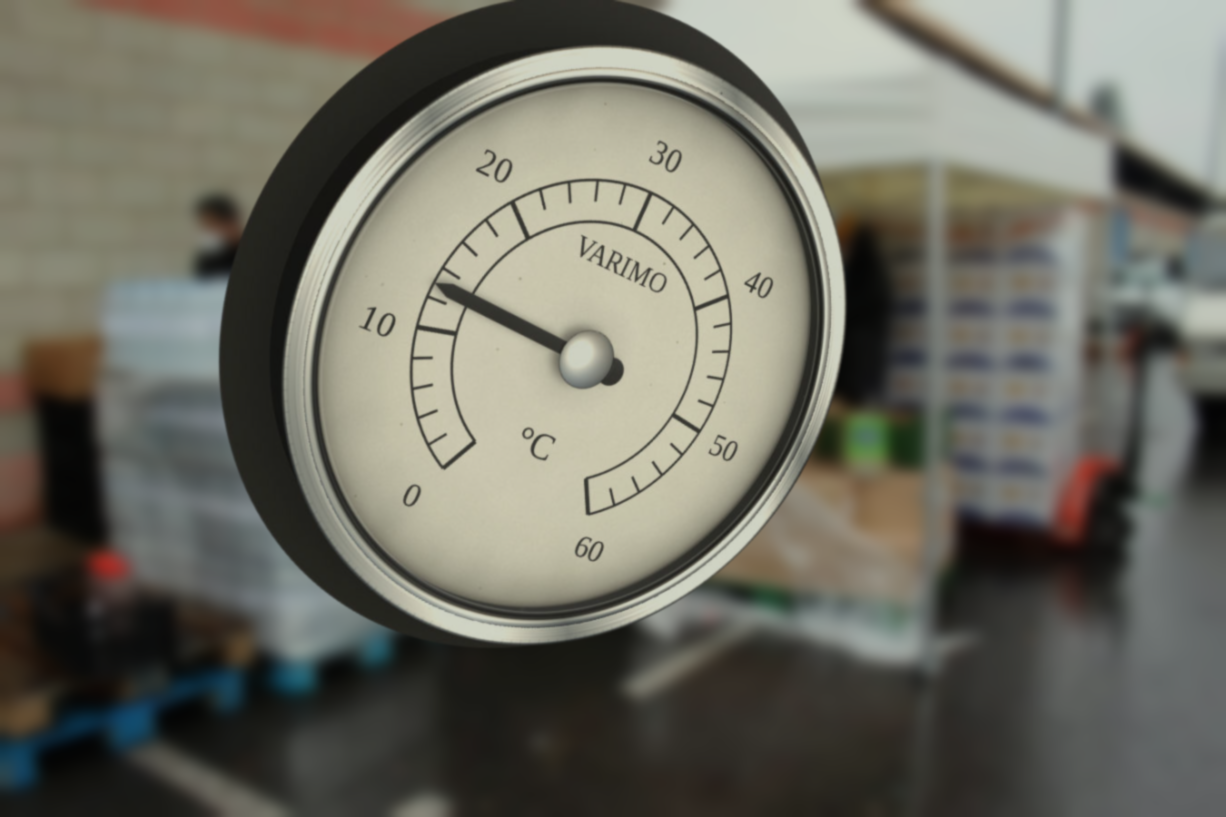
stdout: value=13 unit=°C
